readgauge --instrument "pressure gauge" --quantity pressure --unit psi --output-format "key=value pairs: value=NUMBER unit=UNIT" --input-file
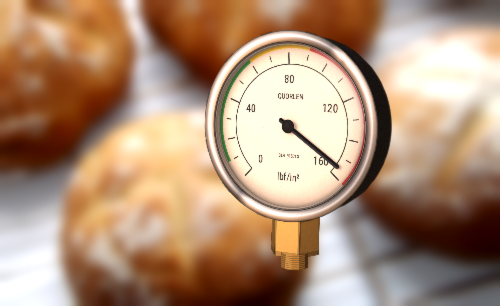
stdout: value=155 unit=psi
